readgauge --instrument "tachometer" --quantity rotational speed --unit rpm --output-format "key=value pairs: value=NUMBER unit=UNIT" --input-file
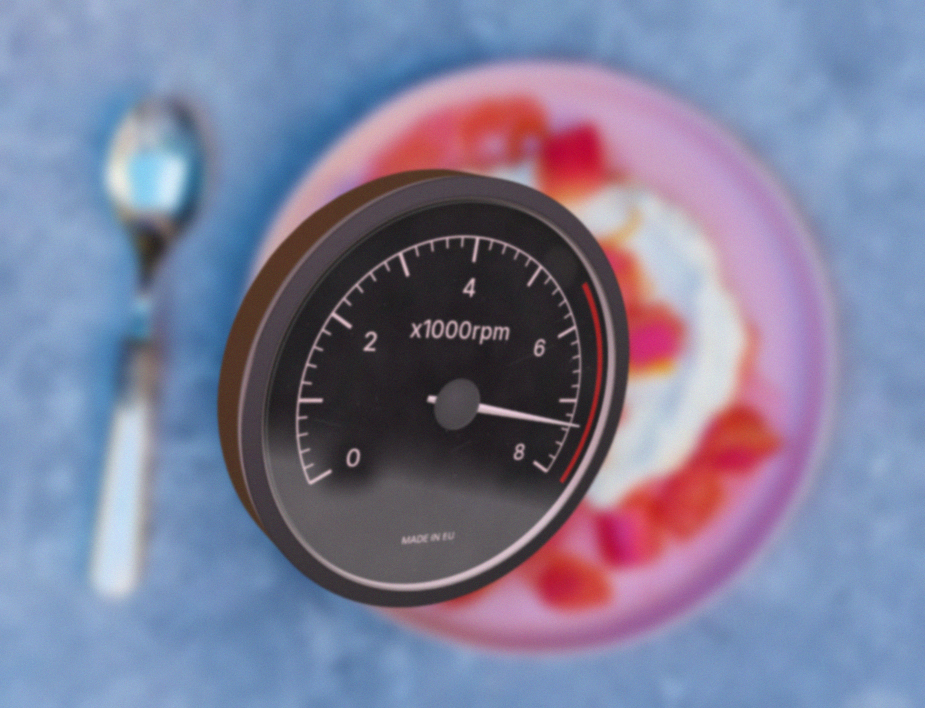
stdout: value=7300 unit=rpm
